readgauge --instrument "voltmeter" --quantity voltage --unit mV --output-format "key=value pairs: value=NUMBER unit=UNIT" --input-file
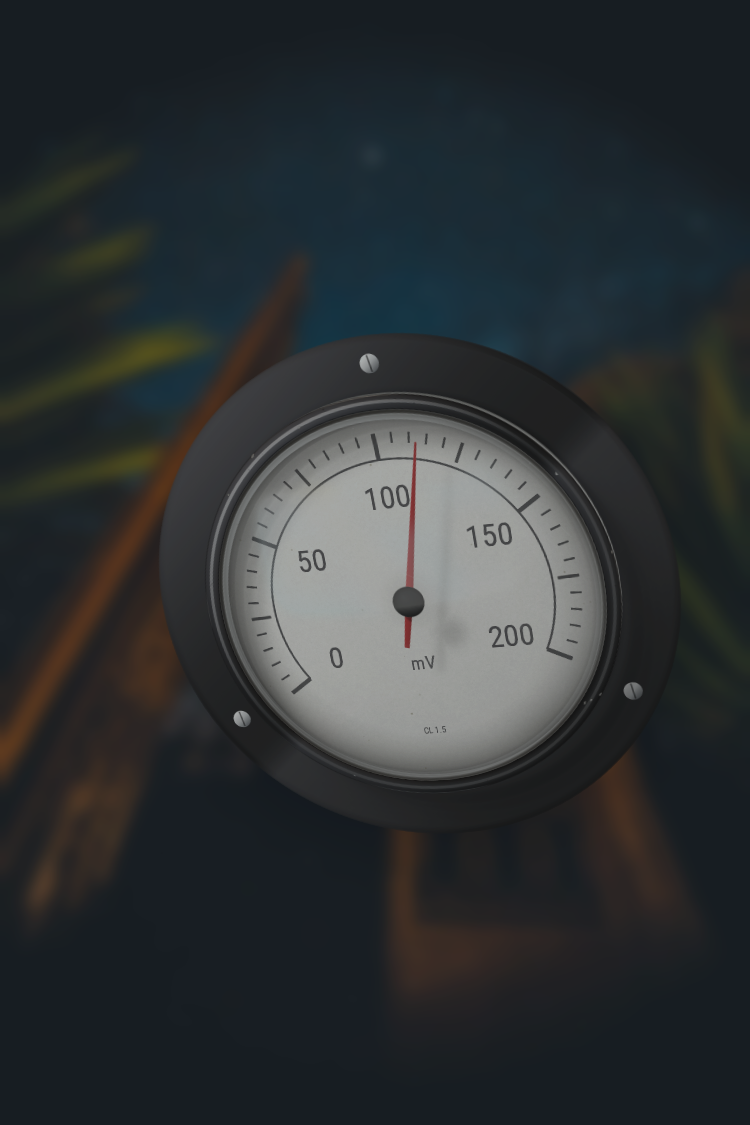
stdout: value=112.5 unit=mV
